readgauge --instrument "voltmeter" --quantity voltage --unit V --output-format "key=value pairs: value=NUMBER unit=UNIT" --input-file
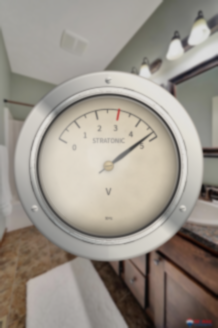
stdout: value=4.75 unit=V
